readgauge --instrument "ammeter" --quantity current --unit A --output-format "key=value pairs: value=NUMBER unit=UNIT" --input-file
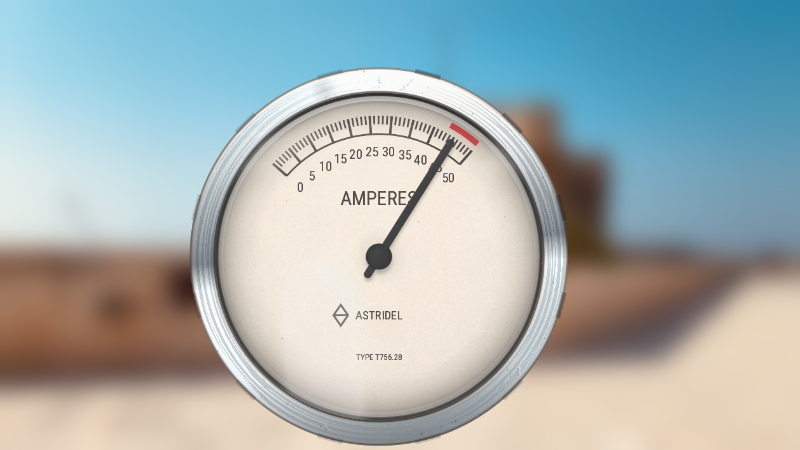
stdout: value=45 unit=A
